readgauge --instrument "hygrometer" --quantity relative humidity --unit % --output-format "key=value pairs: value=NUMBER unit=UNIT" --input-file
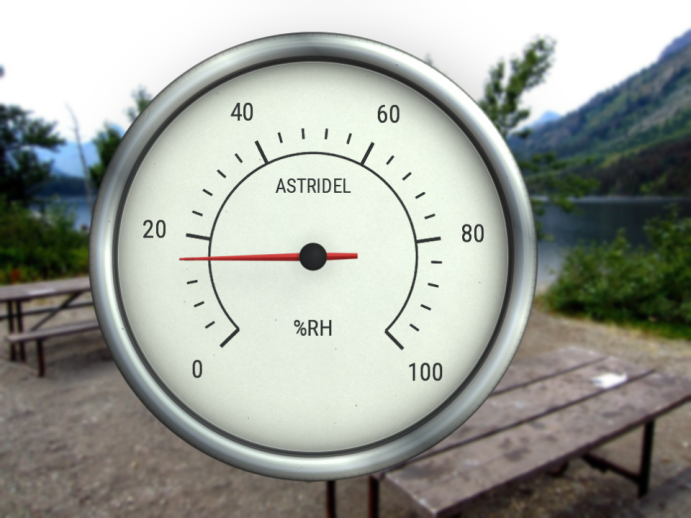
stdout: value=16 unit=%
